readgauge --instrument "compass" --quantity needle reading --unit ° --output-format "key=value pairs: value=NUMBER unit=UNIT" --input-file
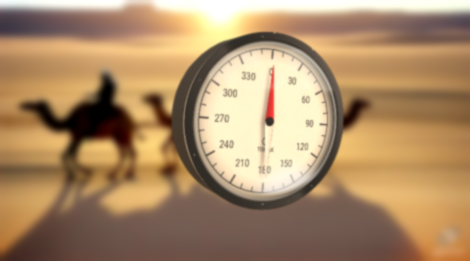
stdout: value=0 unit=°
